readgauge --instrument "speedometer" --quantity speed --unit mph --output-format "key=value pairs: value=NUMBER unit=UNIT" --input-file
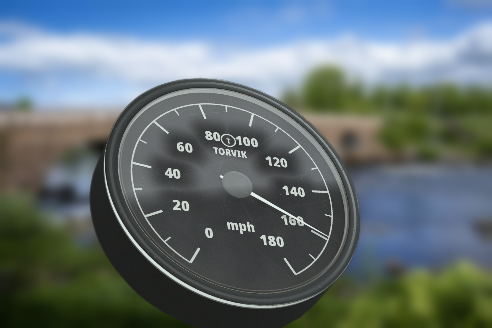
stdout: value=160 unit=mph
